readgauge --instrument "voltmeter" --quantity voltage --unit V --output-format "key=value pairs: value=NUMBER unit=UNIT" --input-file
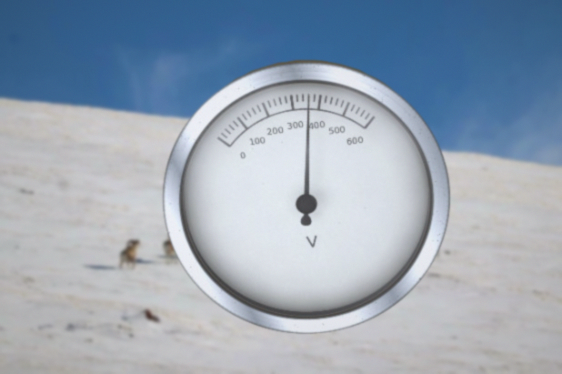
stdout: value=360 unit=V
